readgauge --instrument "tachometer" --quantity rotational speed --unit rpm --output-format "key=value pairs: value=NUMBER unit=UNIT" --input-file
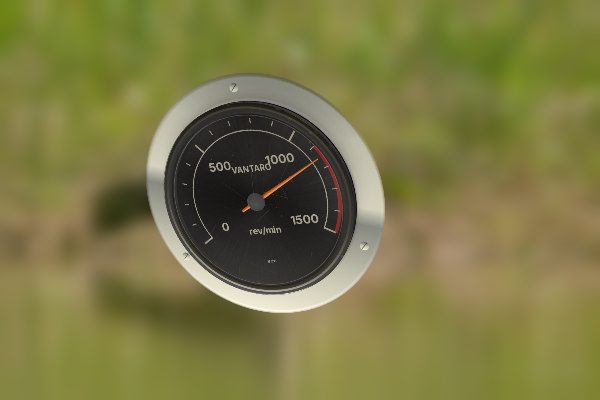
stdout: value=1150 unit=rpm
